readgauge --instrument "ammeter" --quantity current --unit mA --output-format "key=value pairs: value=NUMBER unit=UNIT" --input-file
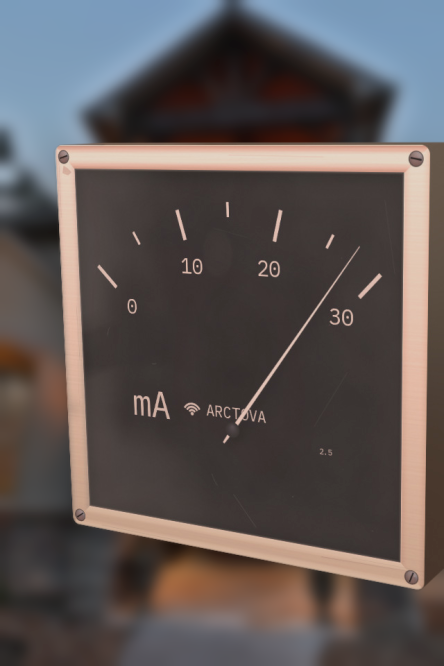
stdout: value=27.5 unit=mA
